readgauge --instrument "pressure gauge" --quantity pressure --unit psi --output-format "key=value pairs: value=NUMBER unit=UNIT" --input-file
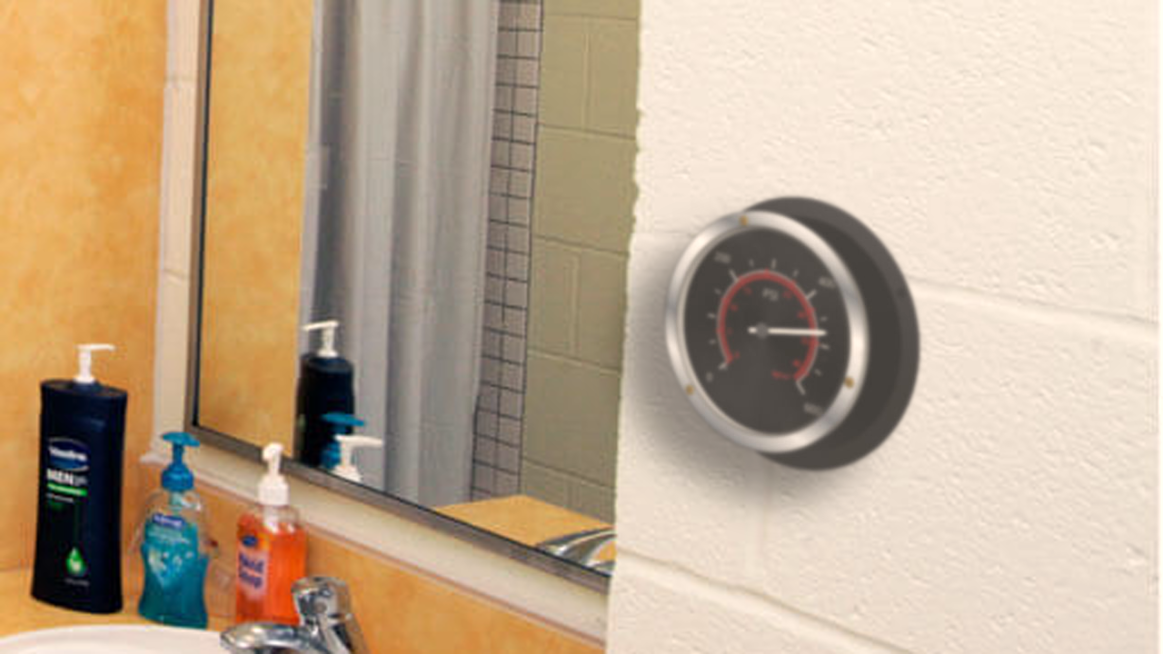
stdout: value=475 unit=psi
